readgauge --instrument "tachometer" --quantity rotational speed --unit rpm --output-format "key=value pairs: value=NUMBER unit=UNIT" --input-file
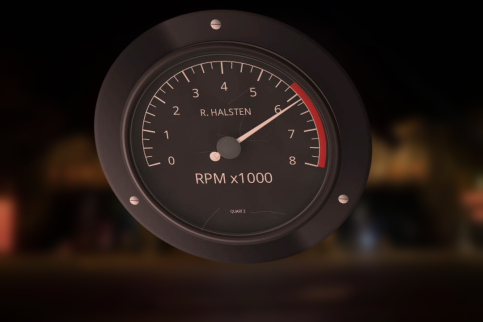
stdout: value=6125 unit=rpm
